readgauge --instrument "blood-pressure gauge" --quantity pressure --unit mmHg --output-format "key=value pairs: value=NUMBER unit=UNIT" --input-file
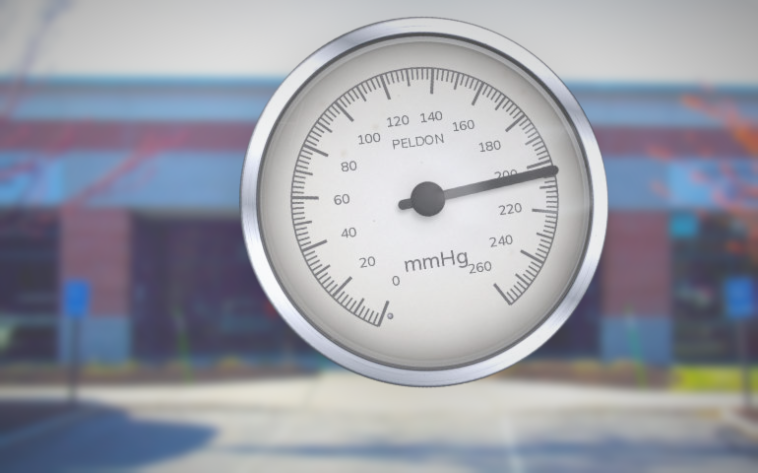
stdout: value=204 unit=mmHg
